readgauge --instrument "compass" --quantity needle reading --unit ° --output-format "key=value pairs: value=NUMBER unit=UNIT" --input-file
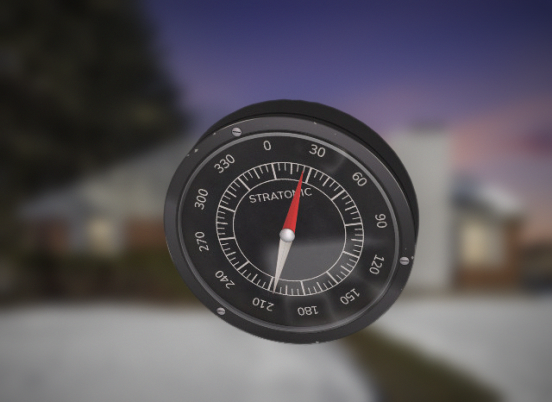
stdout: value=25 unit=°
